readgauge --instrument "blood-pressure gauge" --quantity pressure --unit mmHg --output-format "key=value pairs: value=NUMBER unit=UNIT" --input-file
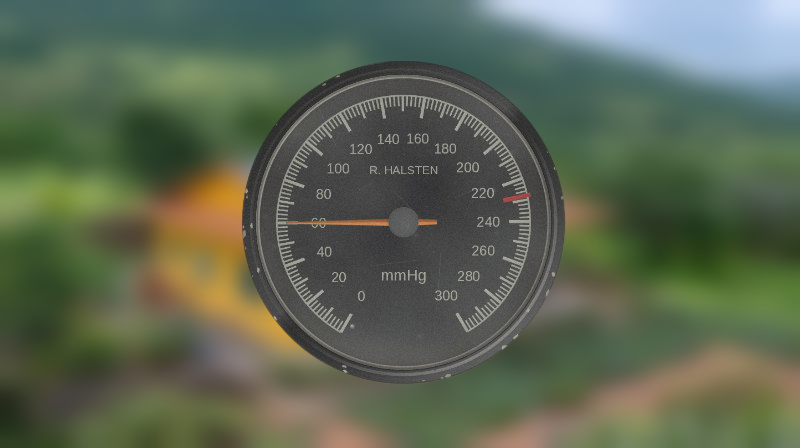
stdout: value=60 unit=mmHg
